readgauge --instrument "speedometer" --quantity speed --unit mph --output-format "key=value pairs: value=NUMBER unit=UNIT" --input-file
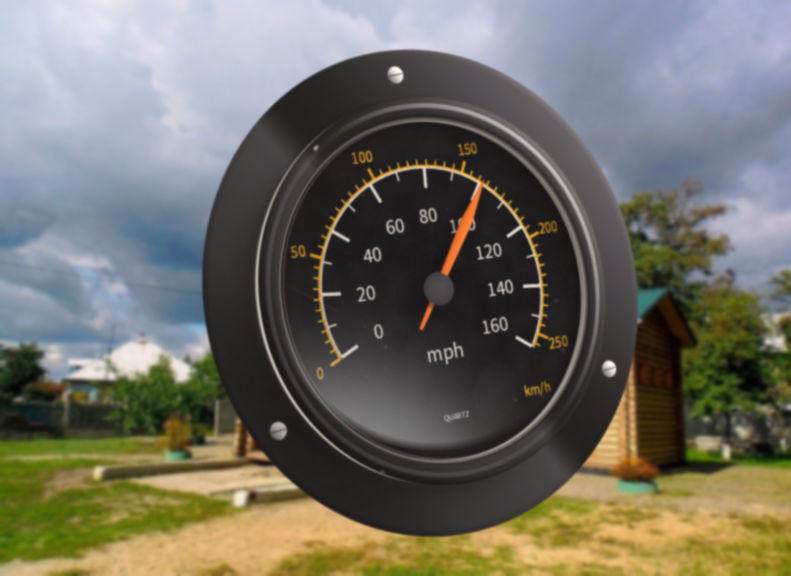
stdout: value=100 unit=mph
